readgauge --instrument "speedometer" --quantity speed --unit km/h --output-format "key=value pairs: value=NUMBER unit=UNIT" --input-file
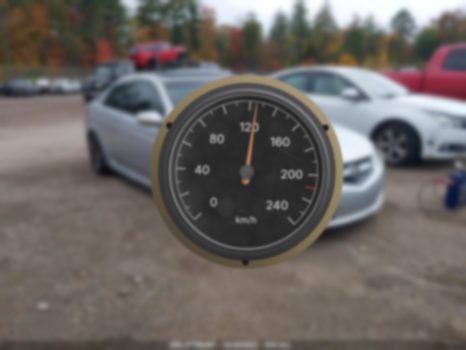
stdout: value=125 unit=km/h
